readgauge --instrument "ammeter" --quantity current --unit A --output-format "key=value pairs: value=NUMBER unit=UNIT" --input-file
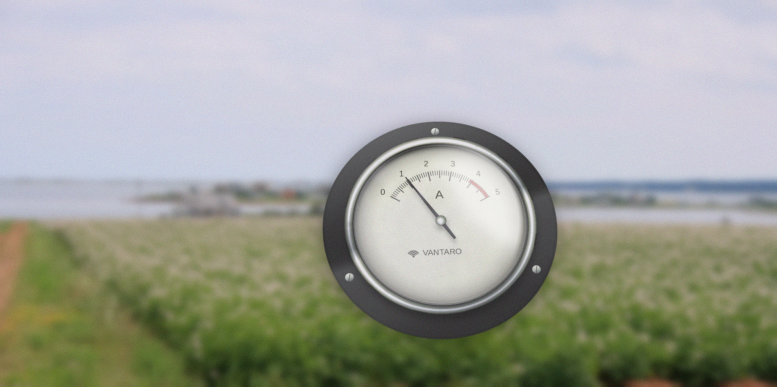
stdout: value=1 unit=A
